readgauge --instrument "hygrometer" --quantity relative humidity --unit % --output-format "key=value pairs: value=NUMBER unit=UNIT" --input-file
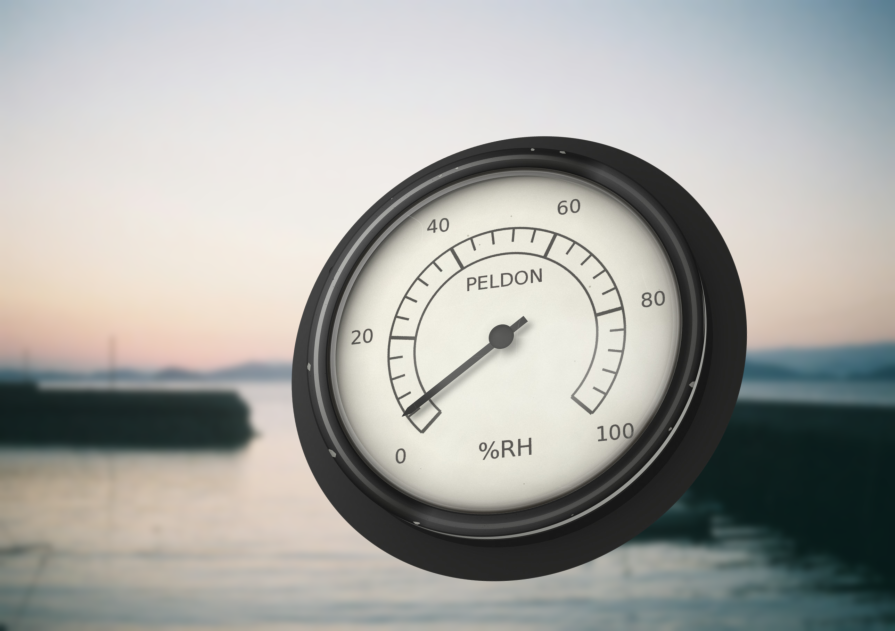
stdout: value=4 unit=%
